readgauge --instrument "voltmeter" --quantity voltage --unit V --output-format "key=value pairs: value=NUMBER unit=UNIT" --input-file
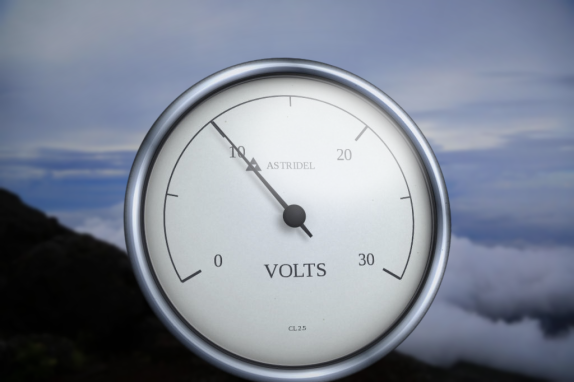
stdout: value=10 unit=V
